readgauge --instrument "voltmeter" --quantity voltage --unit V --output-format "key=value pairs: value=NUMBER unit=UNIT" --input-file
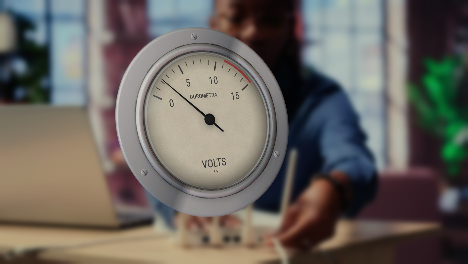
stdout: value=2 unit=V
